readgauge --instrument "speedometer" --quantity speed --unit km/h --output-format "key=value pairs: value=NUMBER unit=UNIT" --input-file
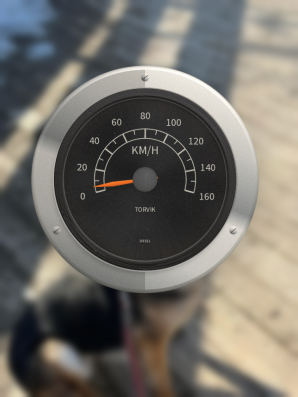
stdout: value=5 unit=km/h
